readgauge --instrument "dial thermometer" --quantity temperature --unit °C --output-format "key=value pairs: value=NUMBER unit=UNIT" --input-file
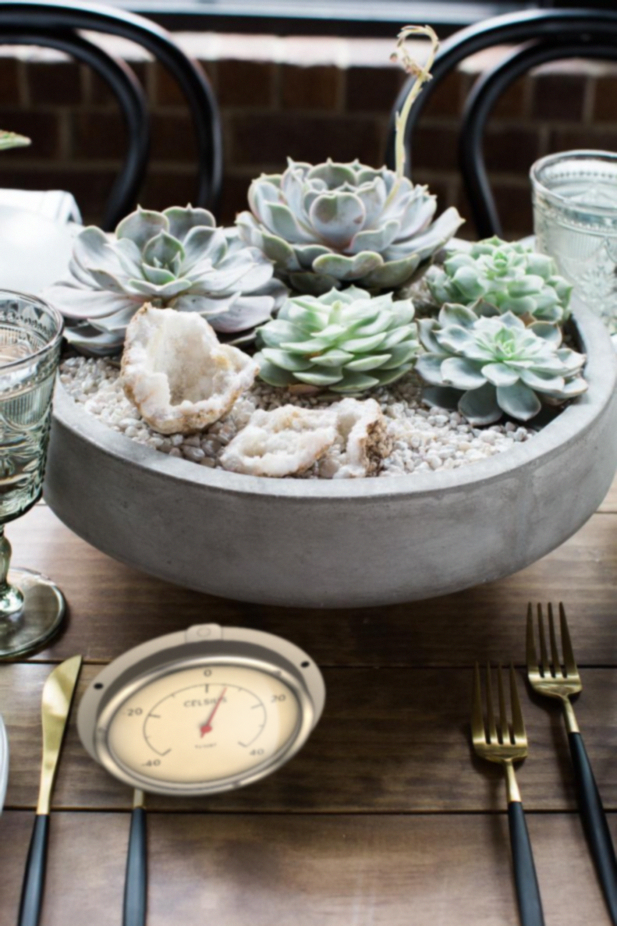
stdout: value=5 unit=°C
